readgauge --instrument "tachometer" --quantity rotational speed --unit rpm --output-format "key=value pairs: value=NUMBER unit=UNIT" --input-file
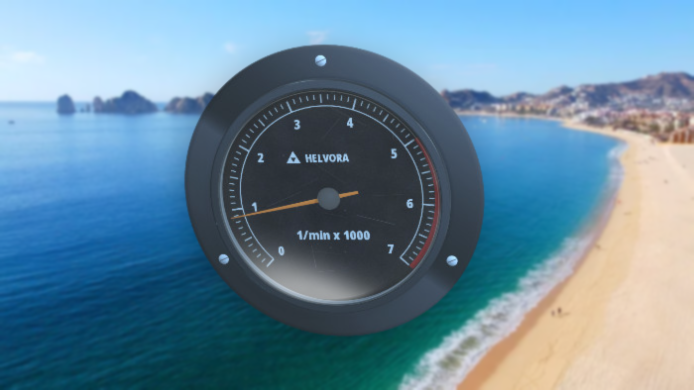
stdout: value=900 unit=rpm
